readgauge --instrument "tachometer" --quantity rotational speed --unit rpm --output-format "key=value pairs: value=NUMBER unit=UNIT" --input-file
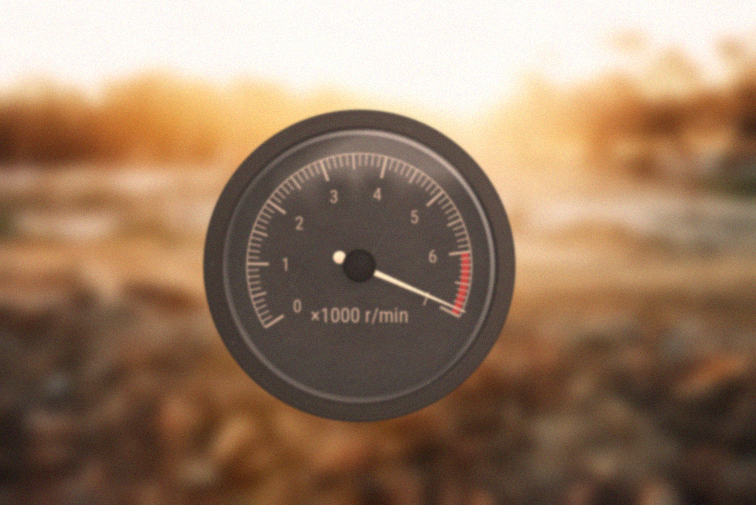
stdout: value=6900 unit=rpm
